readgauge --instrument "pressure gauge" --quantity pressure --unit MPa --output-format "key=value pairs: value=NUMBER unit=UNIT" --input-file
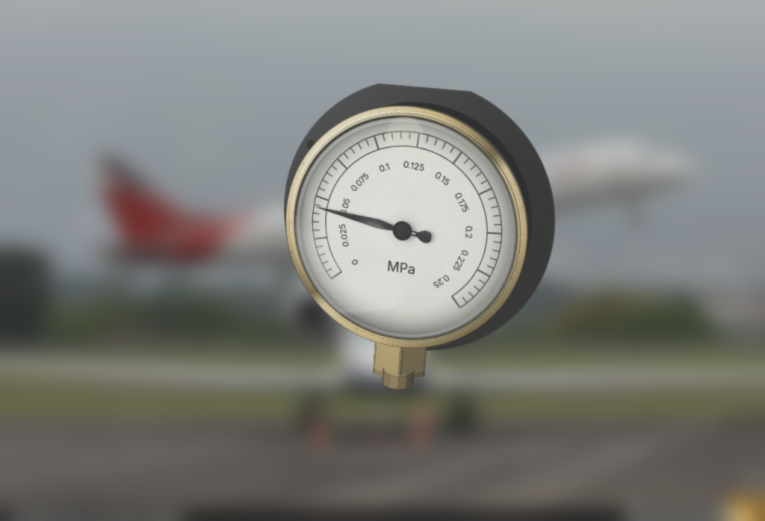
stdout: value=0.045 unit=MPa
